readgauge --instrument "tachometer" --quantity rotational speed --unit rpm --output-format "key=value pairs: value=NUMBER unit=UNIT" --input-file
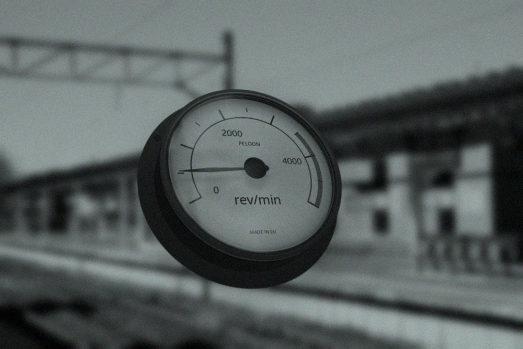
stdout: value=500 unit=rpm
